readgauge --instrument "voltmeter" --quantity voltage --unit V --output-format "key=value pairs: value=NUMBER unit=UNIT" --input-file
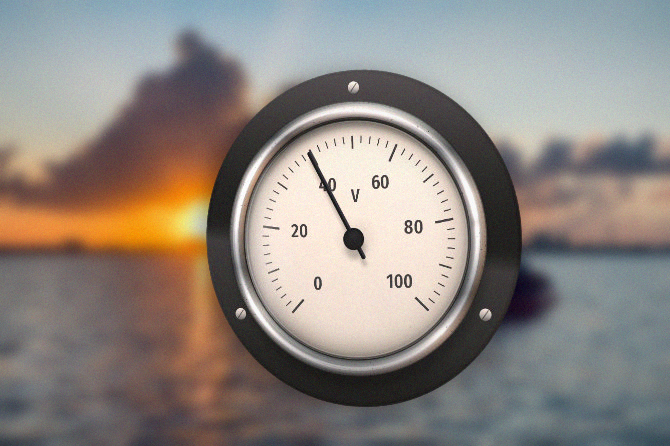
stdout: value=40 unit=V
